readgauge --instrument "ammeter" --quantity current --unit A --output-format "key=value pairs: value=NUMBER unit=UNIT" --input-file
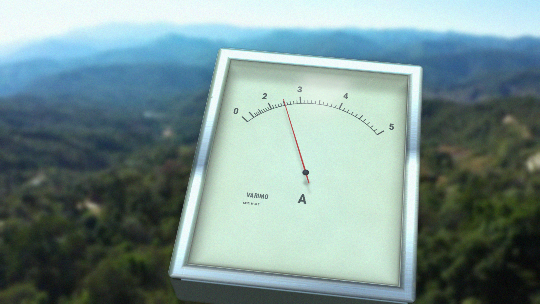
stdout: value=2.5 unit=A
